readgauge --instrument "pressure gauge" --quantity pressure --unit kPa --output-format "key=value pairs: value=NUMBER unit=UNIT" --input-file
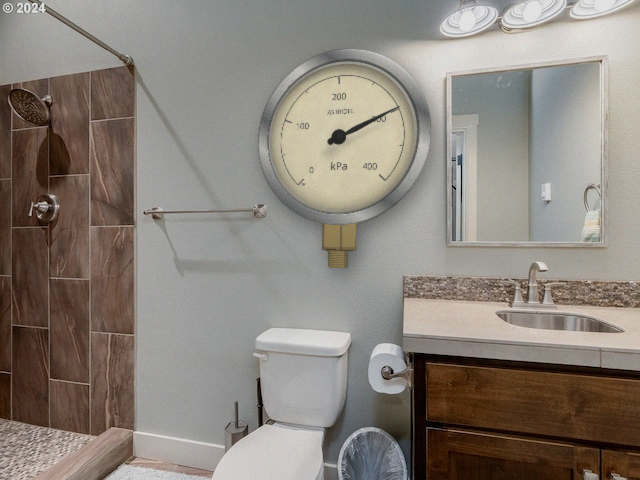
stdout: value=300 unit=kPa
